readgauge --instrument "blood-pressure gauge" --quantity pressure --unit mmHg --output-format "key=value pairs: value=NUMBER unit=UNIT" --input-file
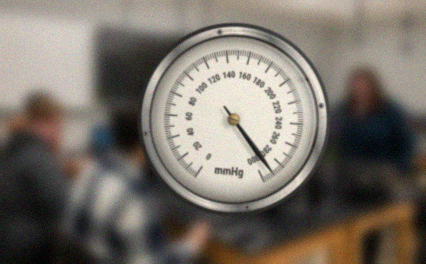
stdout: value=290 unit=mmHg
